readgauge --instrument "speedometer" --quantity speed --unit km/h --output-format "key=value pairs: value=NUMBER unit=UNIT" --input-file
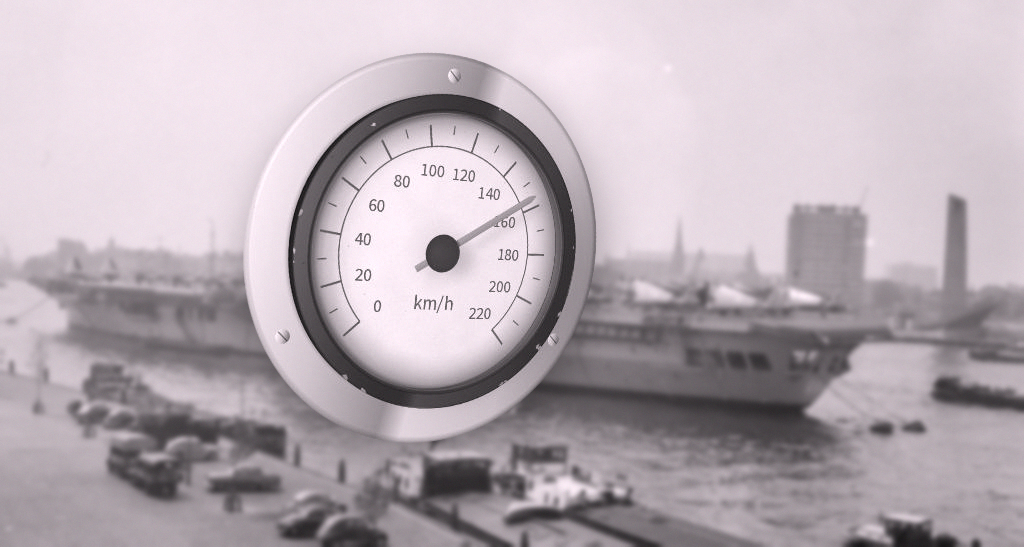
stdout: value=155 unit=km/h
